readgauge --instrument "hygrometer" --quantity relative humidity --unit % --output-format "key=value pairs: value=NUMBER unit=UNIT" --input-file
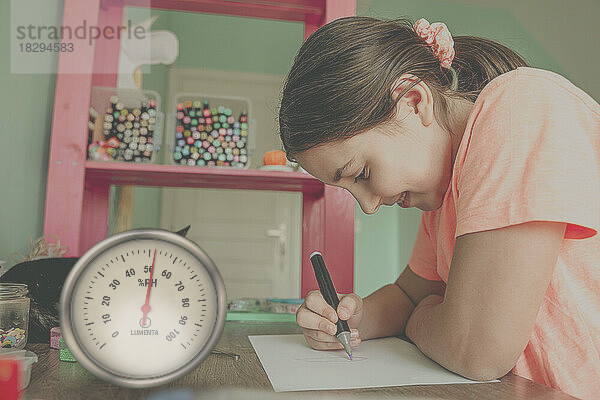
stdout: value=52 unit=%
